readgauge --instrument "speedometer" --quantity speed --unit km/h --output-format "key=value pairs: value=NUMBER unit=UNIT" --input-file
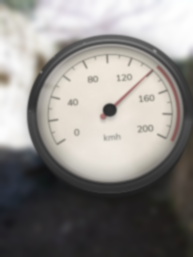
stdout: value=140 unit=km/h
